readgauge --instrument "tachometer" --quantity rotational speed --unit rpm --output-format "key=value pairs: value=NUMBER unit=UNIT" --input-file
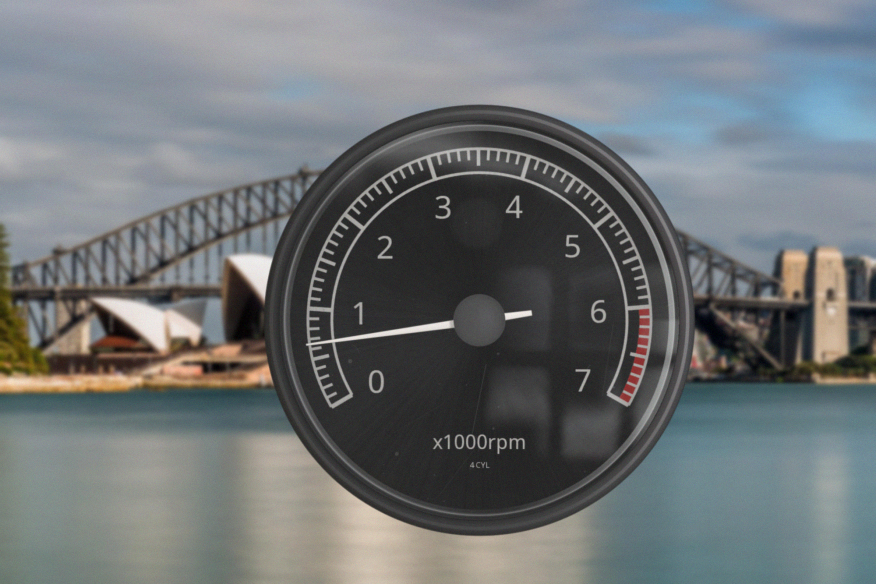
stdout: value=650 unit=rpm
